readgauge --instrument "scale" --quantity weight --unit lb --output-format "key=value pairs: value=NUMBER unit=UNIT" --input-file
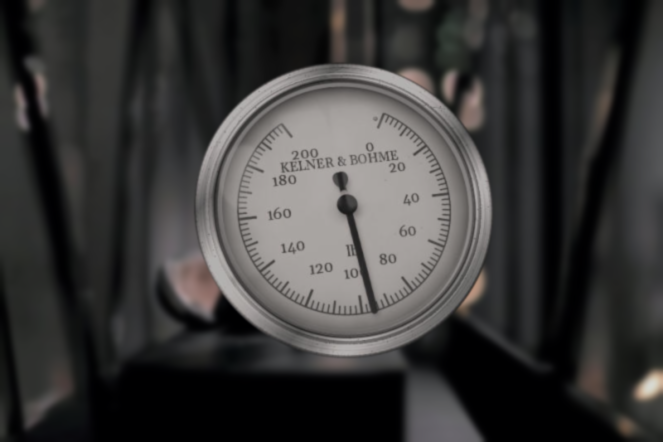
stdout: value=96 unit=lb
